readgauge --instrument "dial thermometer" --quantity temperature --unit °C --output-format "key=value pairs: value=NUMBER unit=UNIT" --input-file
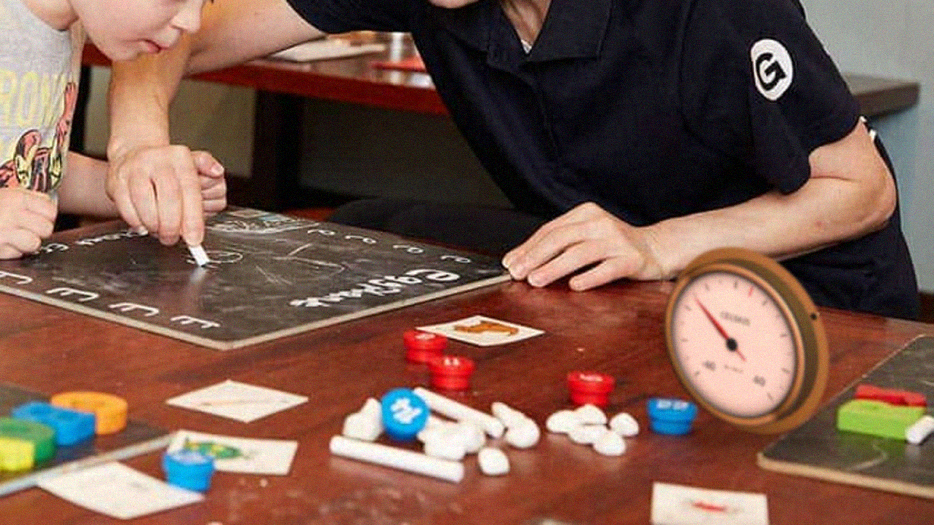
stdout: value=-15 unit=°C
